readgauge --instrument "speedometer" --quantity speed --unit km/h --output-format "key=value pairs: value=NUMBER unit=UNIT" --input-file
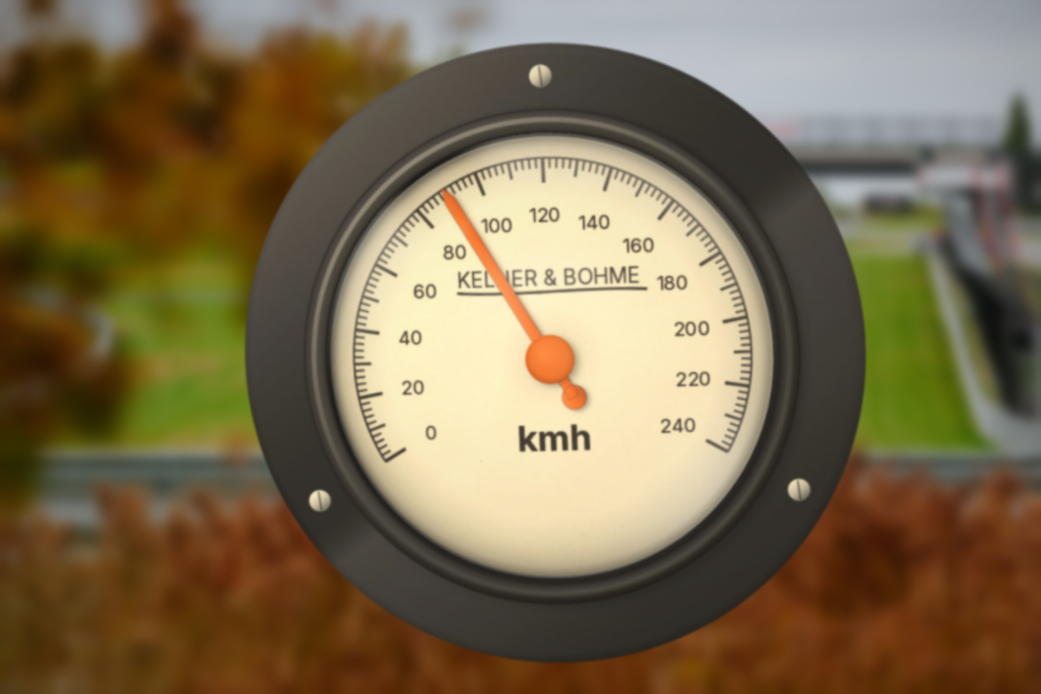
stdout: value=90 unit=km/h
